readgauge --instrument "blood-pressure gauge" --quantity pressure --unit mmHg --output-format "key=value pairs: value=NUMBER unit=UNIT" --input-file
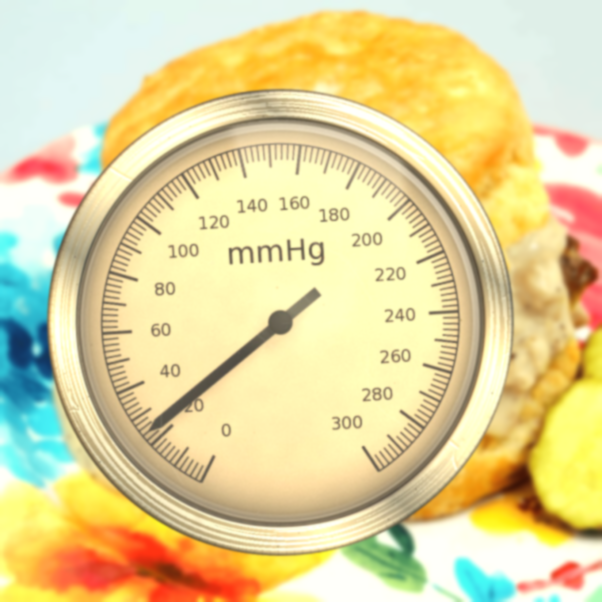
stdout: value=24 unit=mmHg
